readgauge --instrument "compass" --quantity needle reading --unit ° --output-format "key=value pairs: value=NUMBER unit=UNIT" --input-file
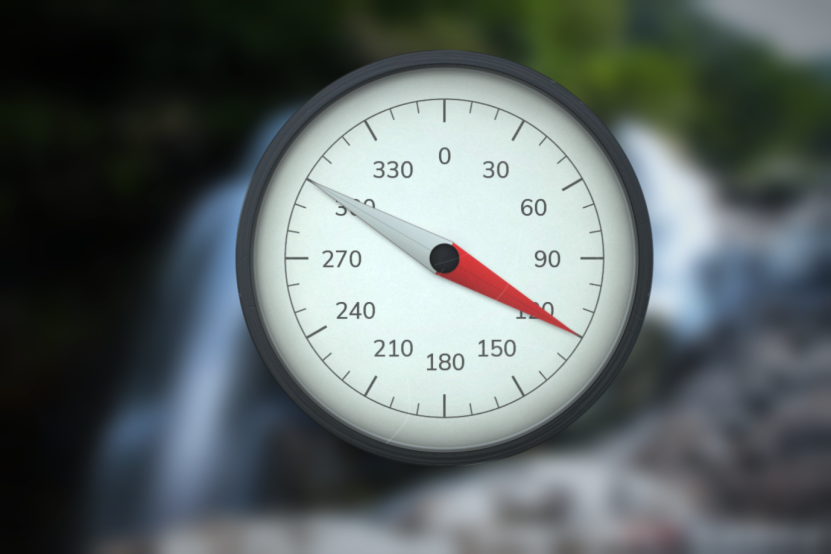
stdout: value=120 unit=°
